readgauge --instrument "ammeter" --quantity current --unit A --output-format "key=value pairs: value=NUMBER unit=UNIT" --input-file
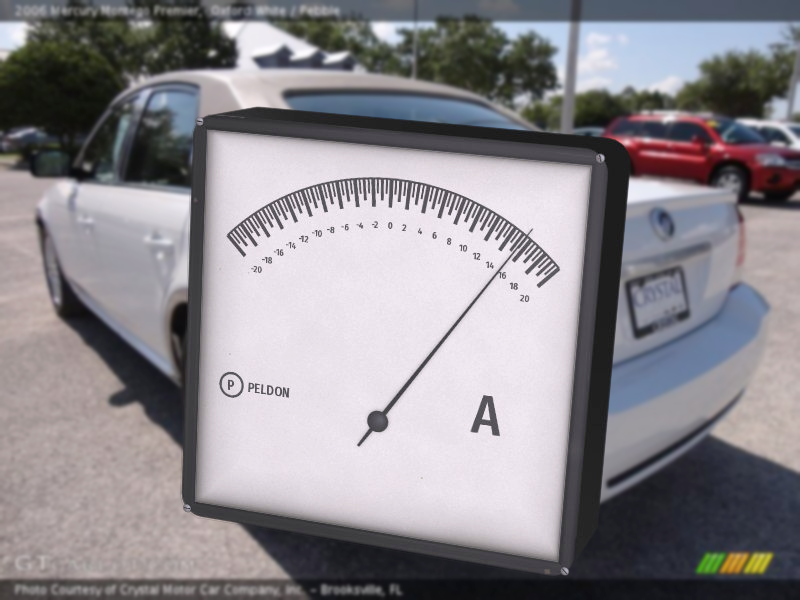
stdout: value=15.5 unit=A
